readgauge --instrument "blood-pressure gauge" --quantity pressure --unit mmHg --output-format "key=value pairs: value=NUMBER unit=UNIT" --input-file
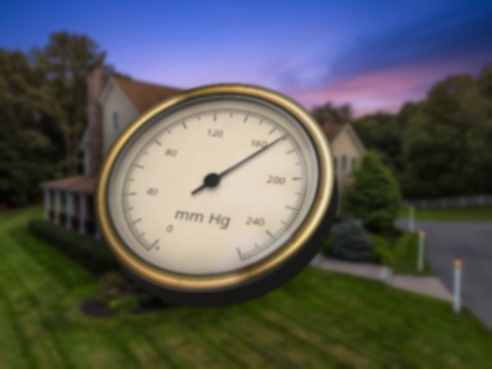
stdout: value=170 unit=mmHg
